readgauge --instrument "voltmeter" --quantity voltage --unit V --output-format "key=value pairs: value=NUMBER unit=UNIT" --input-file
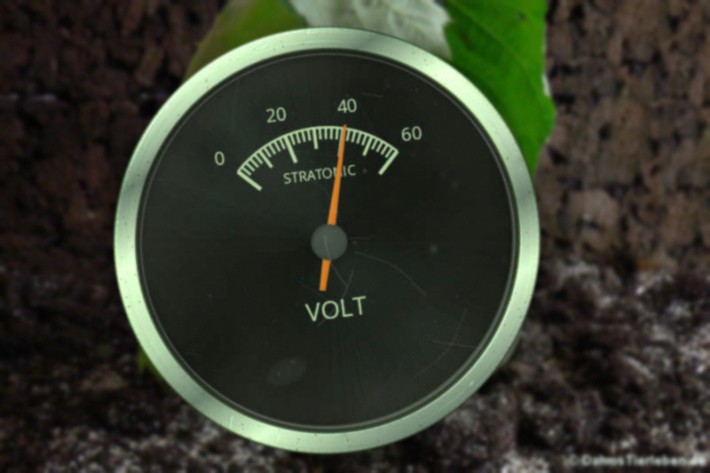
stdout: value=40 unit=V
